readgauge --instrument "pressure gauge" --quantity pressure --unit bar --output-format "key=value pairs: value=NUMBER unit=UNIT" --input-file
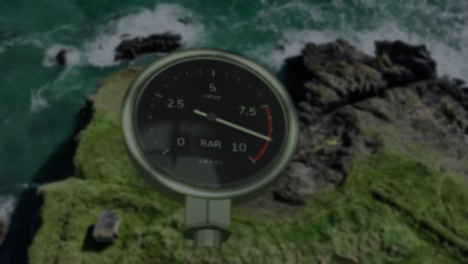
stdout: value=9 unit=bar
